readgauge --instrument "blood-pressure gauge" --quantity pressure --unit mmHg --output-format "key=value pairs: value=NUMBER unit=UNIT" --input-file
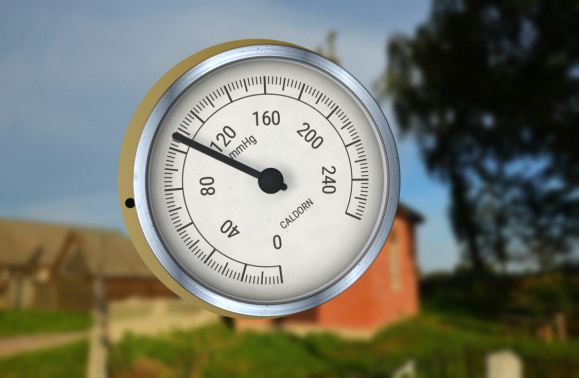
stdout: value=106 unit=mmHg
